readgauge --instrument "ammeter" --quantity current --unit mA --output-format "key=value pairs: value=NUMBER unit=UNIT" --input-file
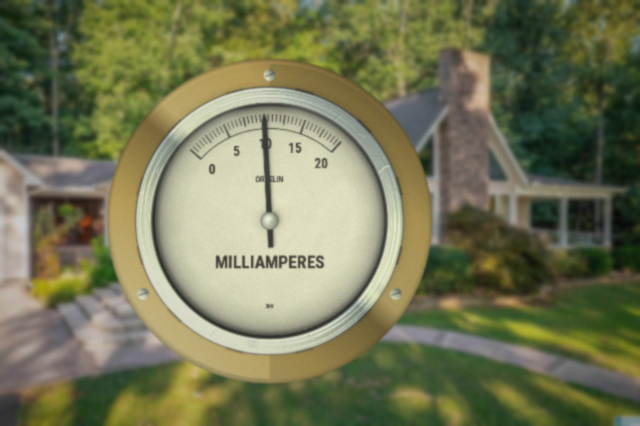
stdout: value=10 unit=mA
